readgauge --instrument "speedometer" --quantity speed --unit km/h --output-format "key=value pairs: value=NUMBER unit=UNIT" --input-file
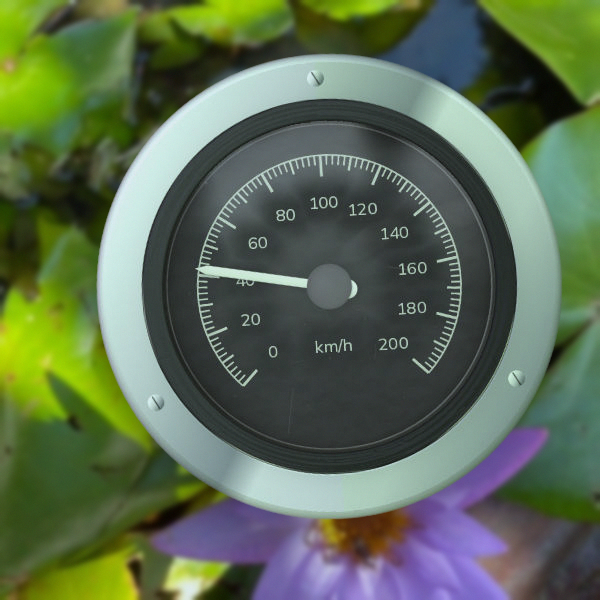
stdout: value=42 unit=km/h
